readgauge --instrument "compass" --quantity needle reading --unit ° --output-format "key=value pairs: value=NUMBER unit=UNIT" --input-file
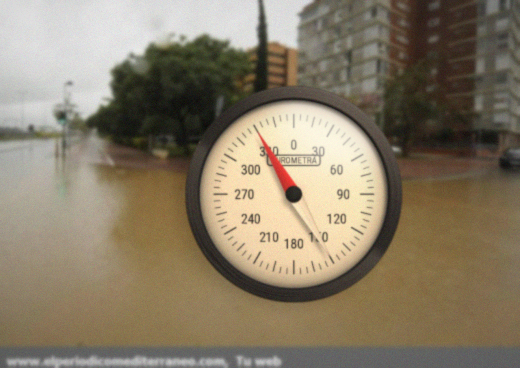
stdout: value=330 unit=°
